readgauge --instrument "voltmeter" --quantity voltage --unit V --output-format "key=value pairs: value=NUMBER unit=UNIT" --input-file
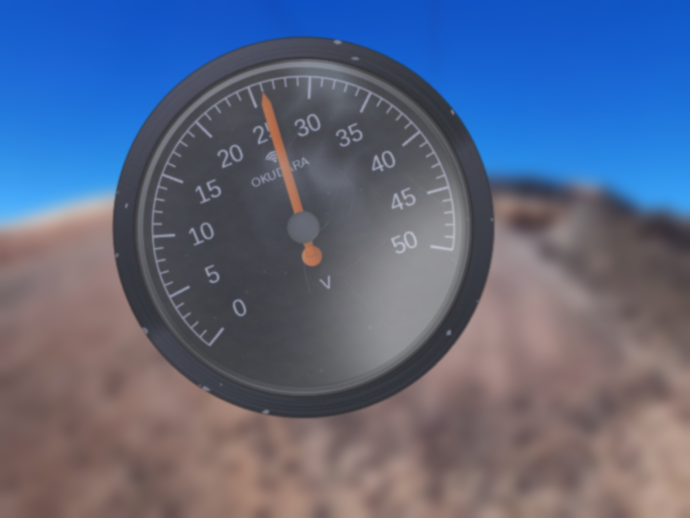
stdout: value=26 unit=V
